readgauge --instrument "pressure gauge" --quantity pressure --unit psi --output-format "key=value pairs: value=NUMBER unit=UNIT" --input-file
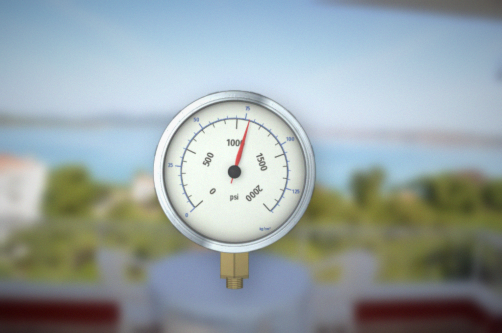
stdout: value=1100 unit=psi
